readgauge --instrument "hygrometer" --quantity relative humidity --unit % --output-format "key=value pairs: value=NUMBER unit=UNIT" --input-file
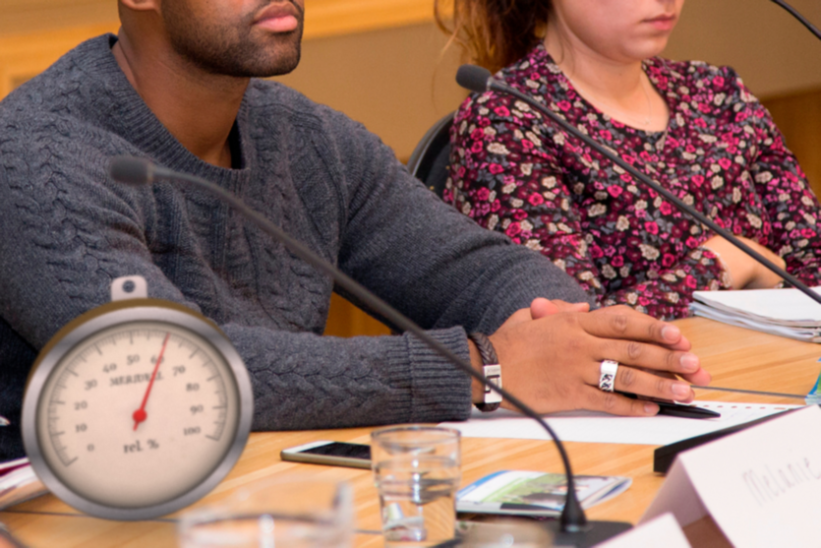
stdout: value=60 unit=%
